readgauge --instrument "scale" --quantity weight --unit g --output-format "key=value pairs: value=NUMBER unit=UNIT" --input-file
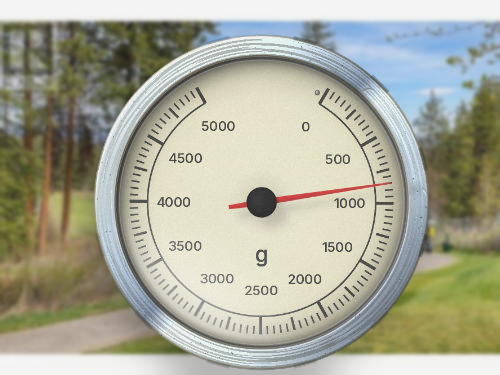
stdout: value=850 unit=g
